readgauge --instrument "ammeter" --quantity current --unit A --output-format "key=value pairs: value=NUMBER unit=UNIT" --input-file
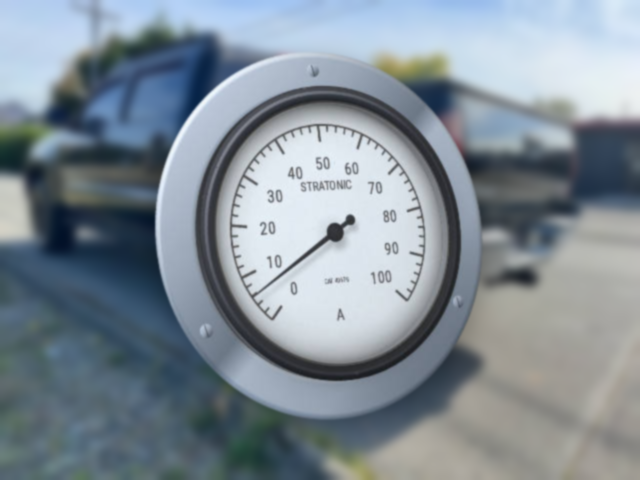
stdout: value=6 unit=A
